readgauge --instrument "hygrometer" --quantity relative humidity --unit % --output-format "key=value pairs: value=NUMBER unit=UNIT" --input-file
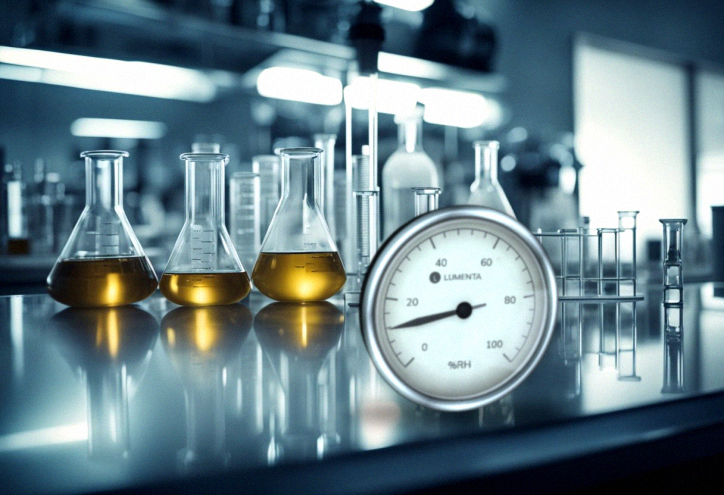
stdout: value=12 unit=%
